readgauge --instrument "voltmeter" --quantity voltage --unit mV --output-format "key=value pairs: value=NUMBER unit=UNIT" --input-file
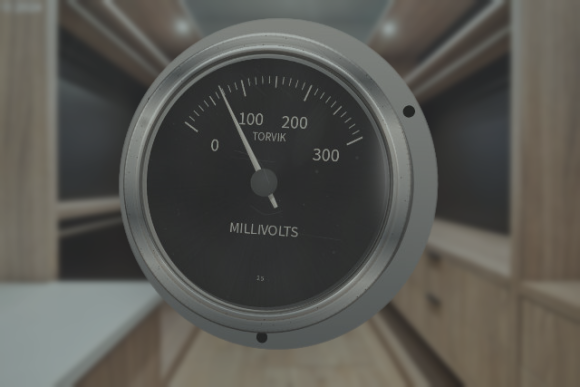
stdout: value=70 unit=mV
